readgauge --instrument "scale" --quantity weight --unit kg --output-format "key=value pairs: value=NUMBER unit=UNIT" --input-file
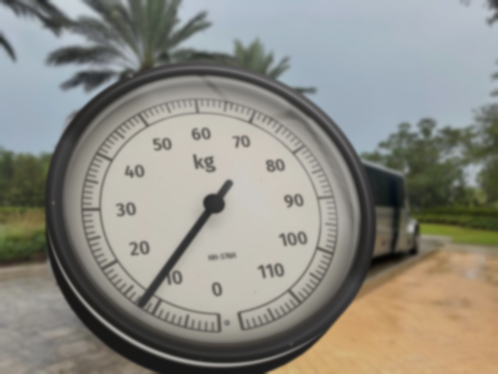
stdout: value=12 unit=kg
